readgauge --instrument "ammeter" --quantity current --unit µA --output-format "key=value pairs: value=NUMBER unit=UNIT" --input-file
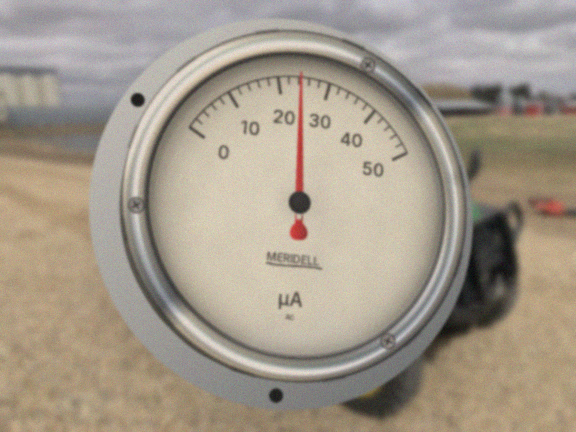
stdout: value=24 unit=µA
